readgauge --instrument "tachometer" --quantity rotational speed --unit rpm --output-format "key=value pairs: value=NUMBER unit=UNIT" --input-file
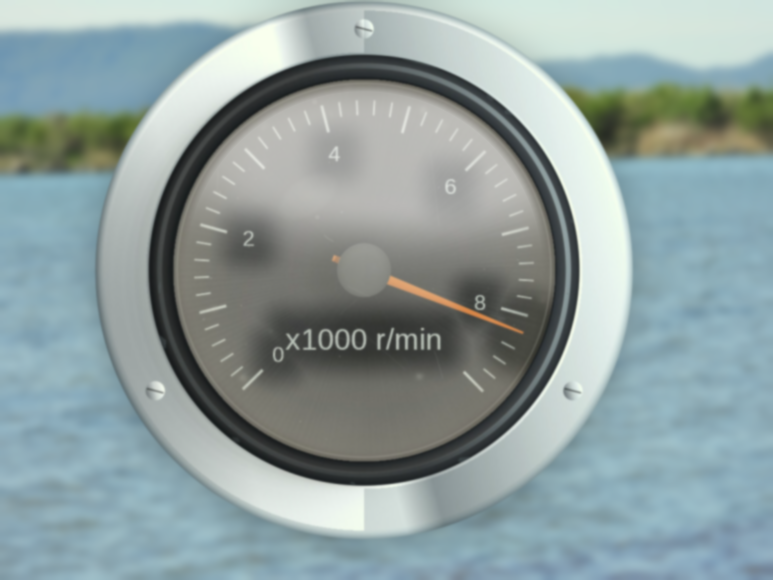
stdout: value=8200 unit=rpm
